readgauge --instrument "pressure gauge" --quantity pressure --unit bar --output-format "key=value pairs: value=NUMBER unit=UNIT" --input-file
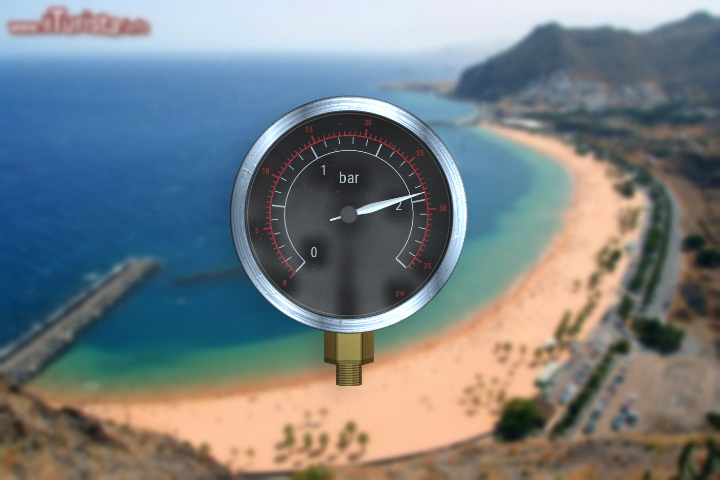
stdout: value=1.95 unit=bar
